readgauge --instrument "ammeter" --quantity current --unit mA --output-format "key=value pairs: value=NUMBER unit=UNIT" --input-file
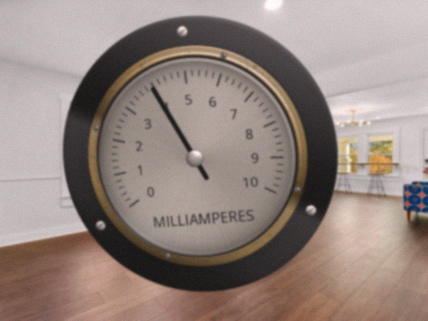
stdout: value=4 unit=mA
